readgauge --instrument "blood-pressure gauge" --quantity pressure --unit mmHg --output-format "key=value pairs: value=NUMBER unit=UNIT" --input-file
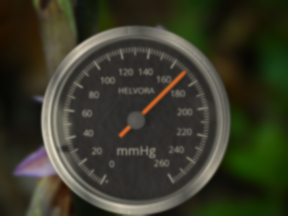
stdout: value=170 unit=mmHg
